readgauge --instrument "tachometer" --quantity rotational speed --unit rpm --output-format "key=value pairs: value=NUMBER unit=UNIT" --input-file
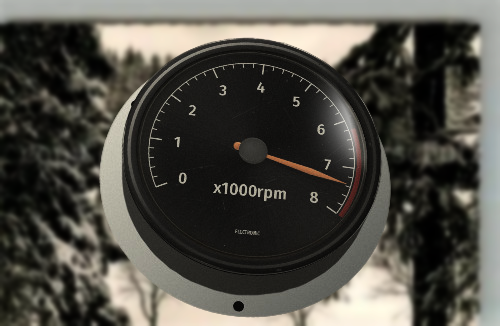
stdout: value=7400 unit=rpm
